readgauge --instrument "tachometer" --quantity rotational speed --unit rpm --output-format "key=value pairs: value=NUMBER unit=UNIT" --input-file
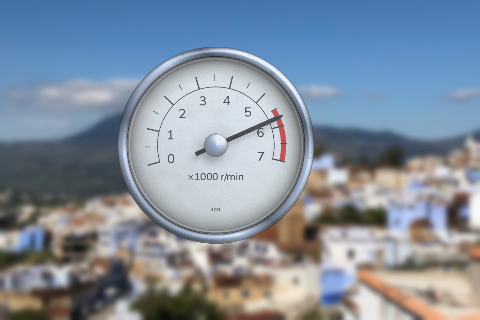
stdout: value=5750 unit=rpm
